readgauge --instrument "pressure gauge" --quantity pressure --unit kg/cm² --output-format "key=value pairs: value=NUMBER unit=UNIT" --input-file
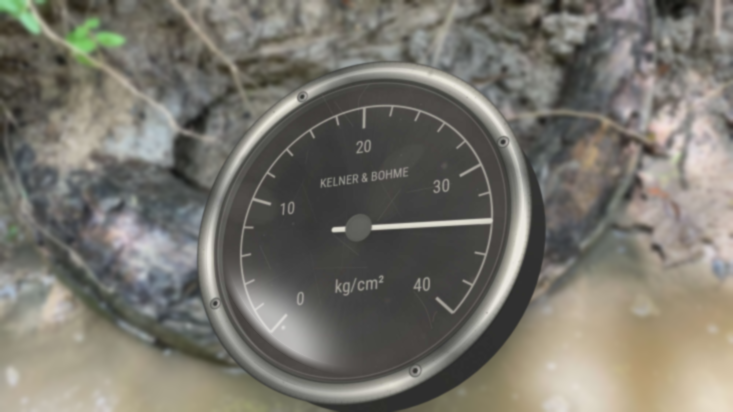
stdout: value=34 unit=kg/cm²
